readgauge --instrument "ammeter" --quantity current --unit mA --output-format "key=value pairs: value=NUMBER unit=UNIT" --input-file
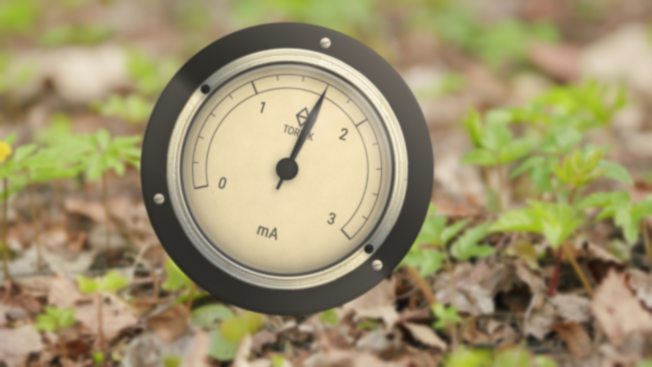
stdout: value=1.6 unit=mA
